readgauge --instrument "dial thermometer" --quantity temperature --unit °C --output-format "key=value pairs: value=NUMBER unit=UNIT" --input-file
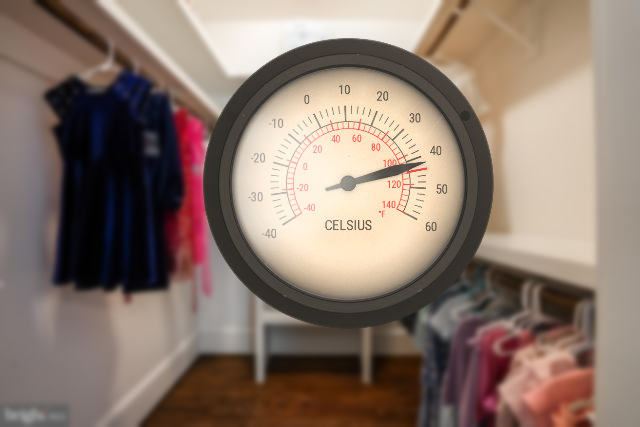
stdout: value=42 unit=°C
